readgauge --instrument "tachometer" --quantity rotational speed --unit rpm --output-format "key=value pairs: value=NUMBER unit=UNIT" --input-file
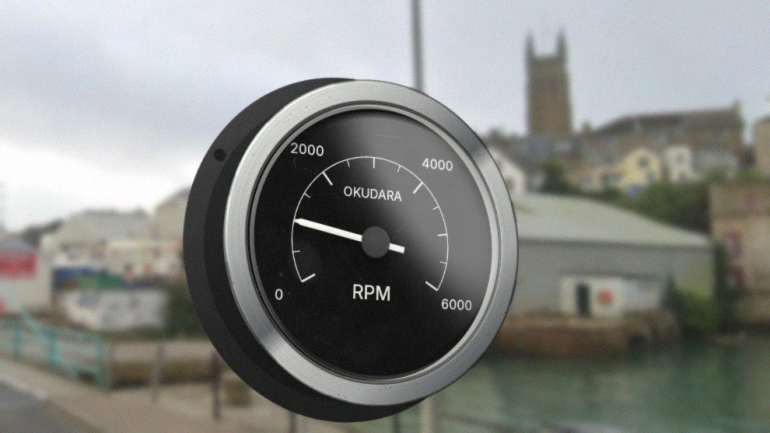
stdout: value=1000 unit=rpm
